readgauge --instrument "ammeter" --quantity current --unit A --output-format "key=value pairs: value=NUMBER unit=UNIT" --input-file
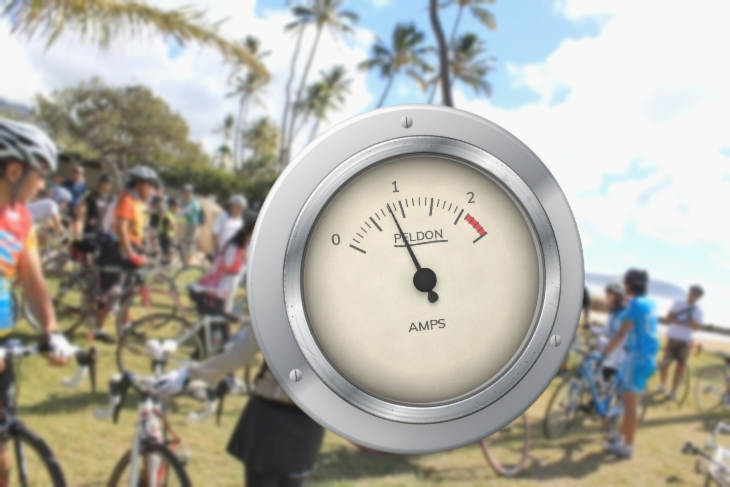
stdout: value=0.8 unit=A
